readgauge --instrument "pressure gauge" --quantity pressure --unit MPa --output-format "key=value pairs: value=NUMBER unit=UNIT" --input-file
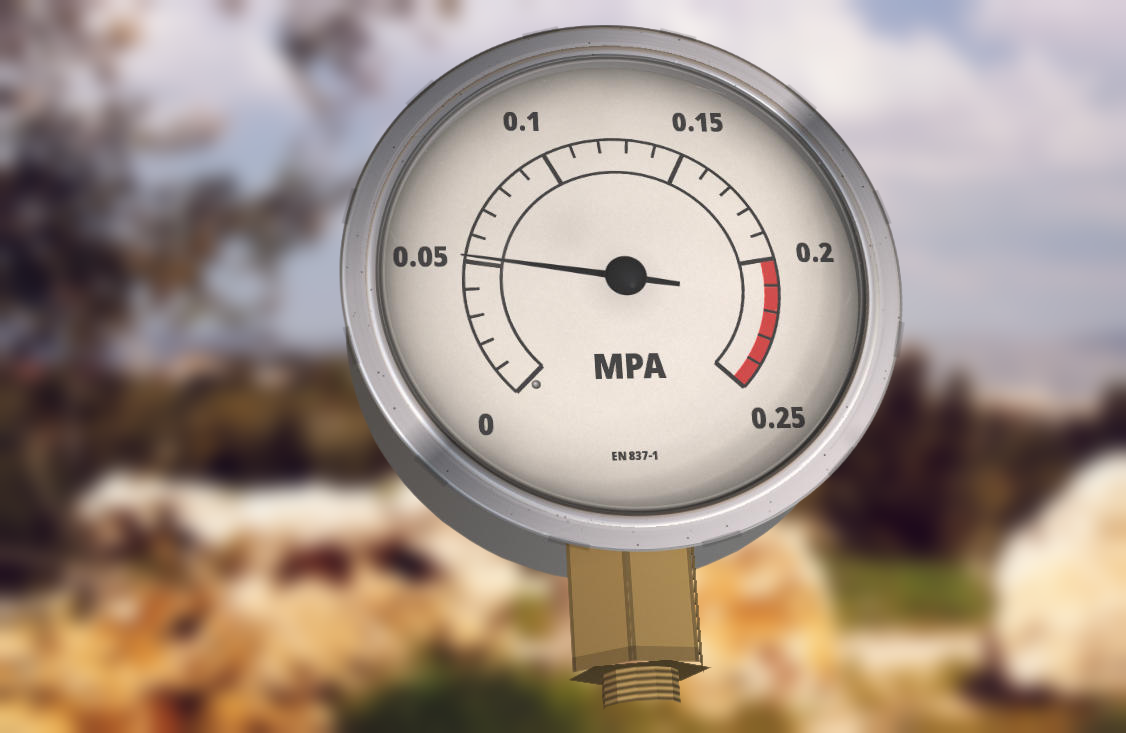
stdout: value=0.05 unit=MPa
